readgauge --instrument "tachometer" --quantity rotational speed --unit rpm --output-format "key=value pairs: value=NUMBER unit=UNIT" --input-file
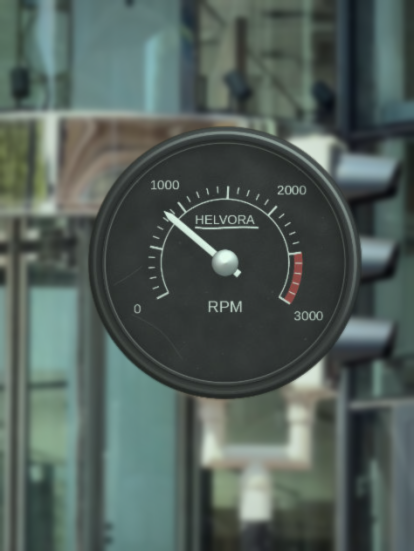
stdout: value=850 unit=rpm
